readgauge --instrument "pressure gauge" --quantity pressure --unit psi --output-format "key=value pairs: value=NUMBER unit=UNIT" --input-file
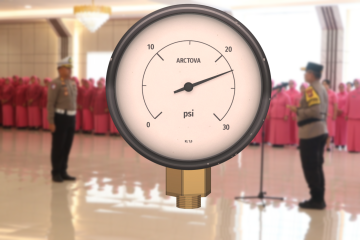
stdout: value=22.5 unit=psi
